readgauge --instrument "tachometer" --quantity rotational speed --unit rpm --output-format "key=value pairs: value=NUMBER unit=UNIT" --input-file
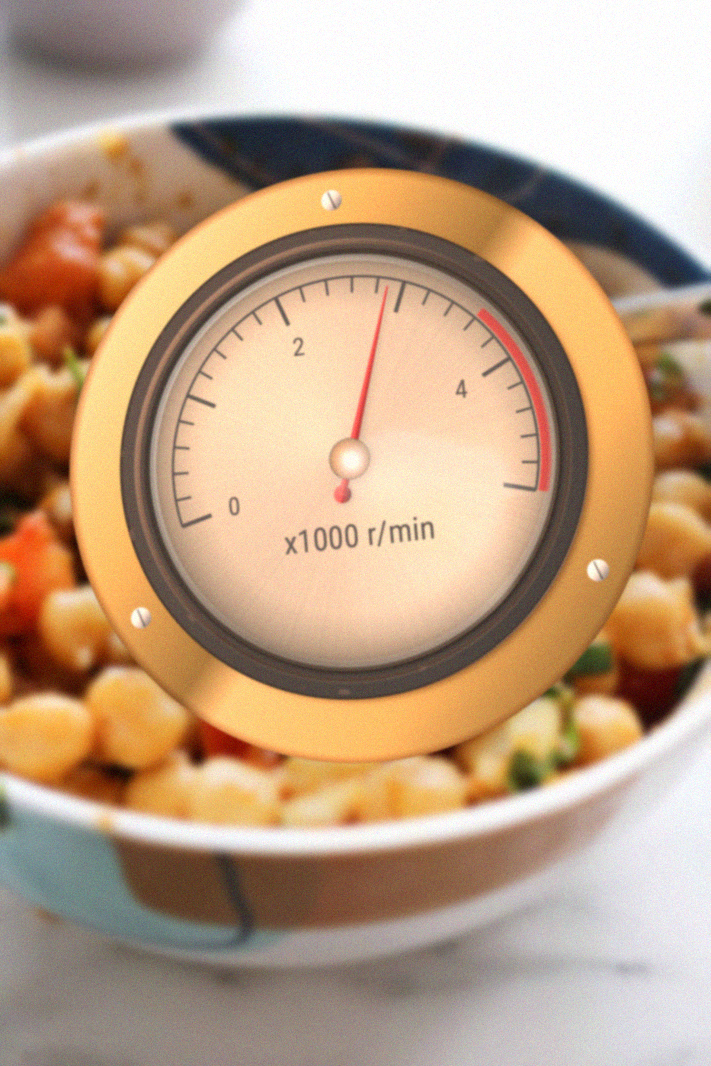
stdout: value=2900 unit=rpm
